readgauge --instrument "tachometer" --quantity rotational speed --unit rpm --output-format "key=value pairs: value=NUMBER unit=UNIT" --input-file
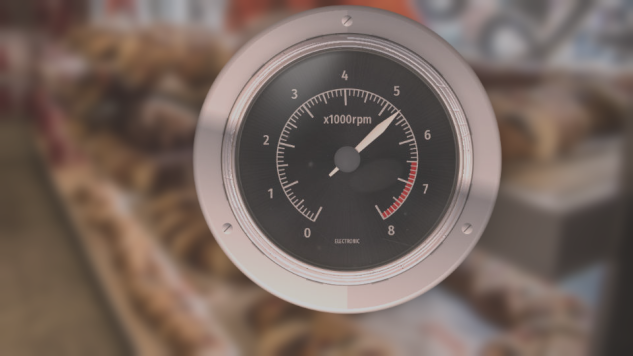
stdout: value=5300 unit=rpm
